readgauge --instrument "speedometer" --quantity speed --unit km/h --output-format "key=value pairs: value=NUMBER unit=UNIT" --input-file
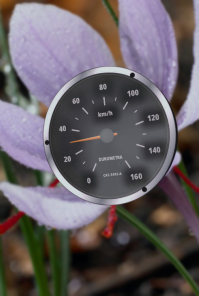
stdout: value=30 unit=km/h
